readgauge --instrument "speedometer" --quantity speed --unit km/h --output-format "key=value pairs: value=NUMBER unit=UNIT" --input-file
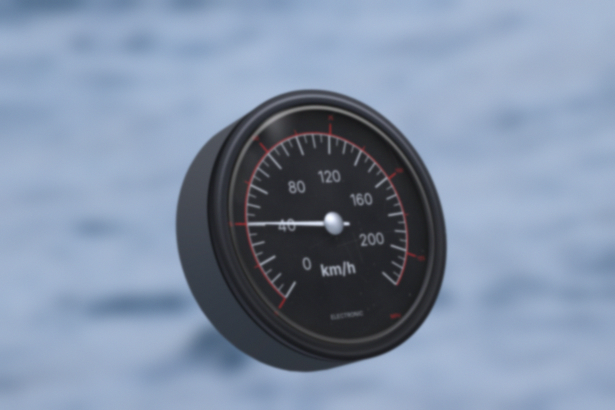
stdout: value=40 unit=km/h
